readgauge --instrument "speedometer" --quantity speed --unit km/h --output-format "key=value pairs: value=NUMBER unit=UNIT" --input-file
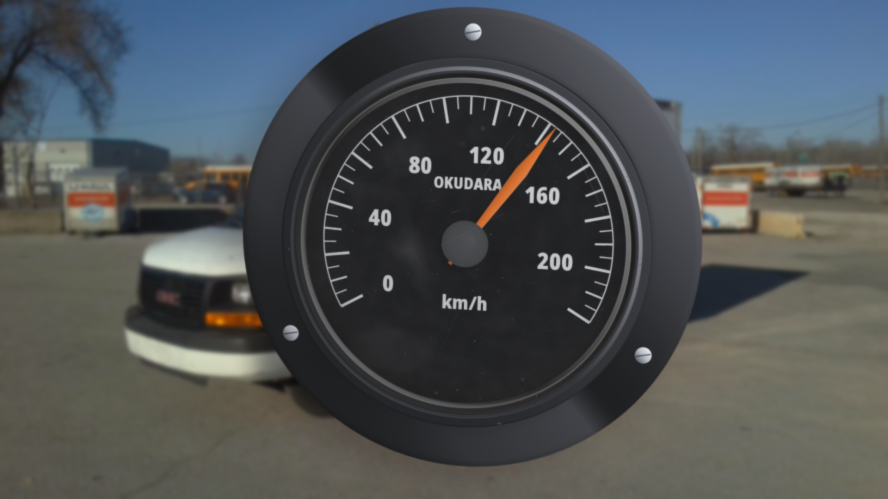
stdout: value=142.5 unit=km/h
